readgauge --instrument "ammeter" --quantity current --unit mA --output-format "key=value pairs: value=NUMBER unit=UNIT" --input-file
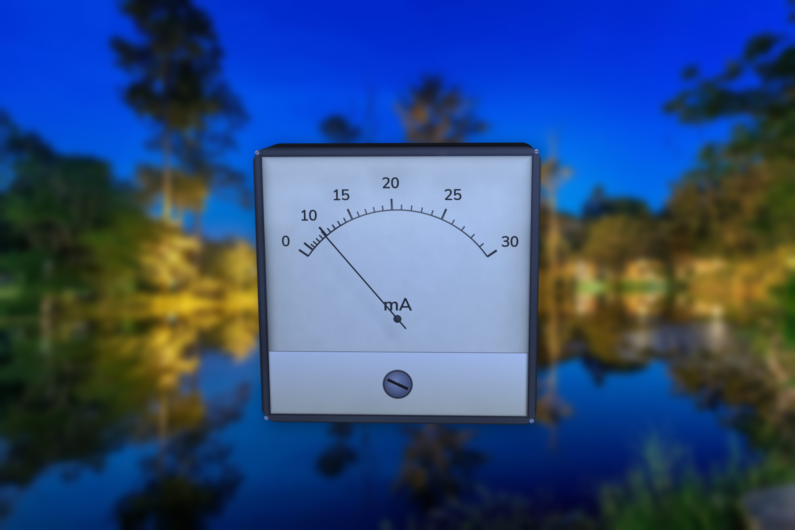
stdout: value=10 unit=mA
